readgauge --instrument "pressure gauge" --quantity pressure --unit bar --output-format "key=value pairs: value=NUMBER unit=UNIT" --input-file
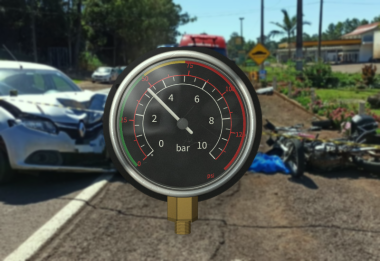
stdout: value=3.25 unit=bar
